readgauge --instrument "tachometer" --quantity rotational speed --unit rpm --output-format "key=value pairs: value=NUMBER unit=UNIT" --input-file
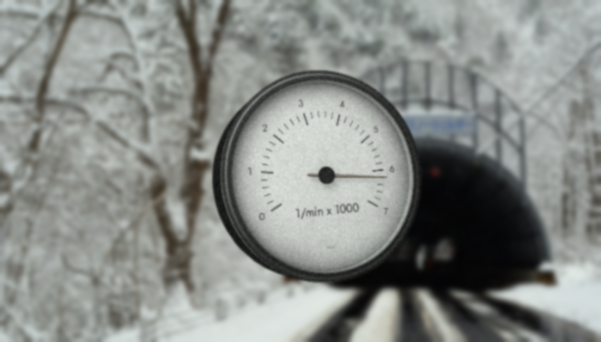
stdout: value=6200 unit=rpm
